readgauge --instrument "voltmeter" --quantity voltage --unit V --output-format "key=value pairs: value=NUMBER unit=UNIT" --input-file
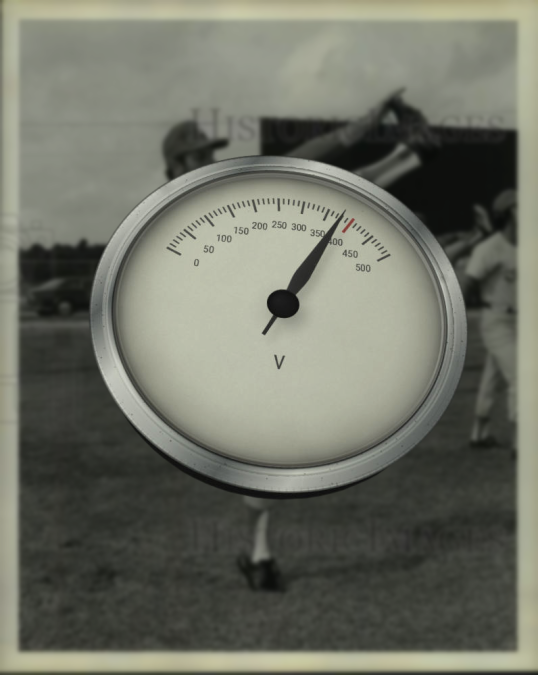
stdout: value=380 unit=V
